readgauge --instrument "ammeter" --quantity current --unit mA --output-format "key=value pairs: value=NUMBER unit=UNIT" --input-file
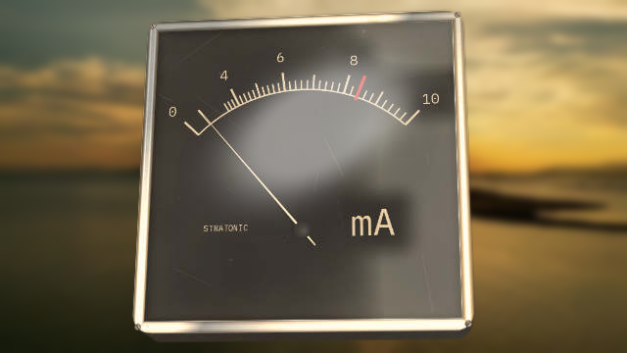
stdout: value=2 unit=mA
